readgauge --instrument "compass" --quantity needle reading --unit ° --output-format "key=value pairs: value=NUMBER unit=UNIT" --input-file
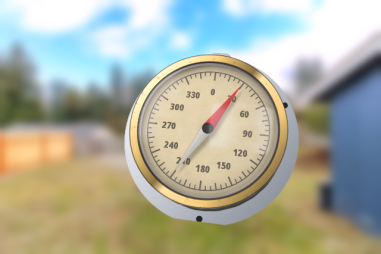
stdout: value=30 unit=°
